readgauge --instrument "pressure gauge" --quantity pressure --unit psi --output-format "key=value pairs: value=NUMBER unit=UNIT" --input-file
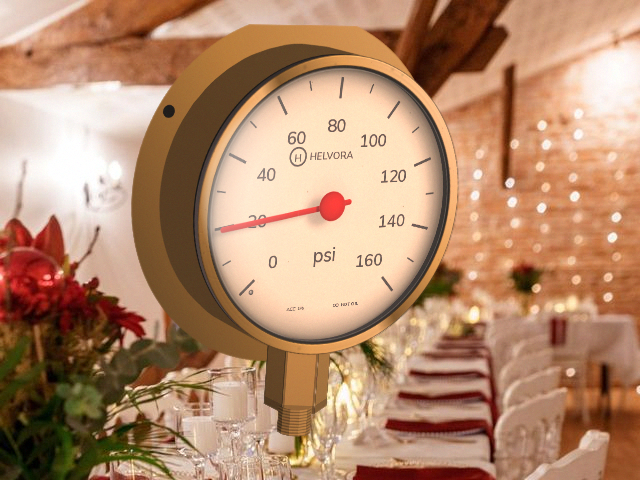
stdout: value=20 unit=psi
